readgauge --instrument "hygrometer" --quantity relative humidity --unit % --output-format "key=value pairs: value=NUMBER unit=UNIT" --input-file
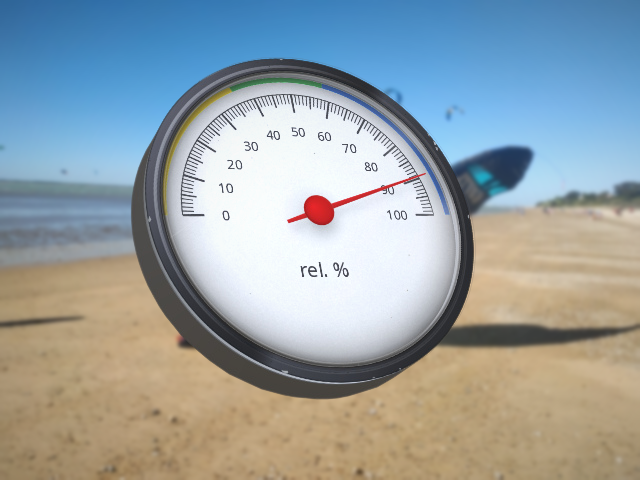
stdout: value=90 unit=%
